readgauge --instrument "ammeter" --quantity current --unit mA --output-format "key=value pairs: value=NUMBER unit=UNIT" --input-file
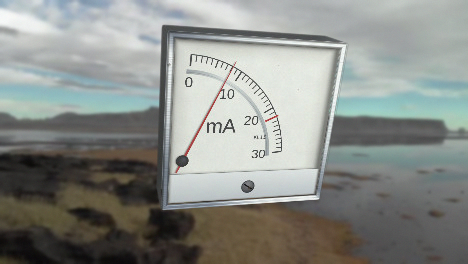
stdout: value=8 unit=mA
